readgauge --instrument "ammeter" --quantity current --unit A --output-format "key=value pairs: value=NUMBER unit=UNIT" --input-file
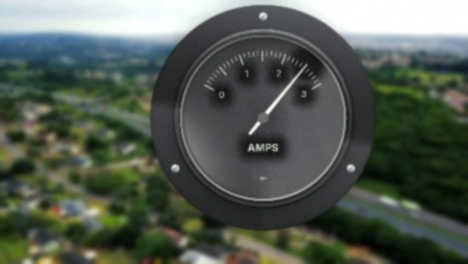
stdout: value=2.5 unit=A
